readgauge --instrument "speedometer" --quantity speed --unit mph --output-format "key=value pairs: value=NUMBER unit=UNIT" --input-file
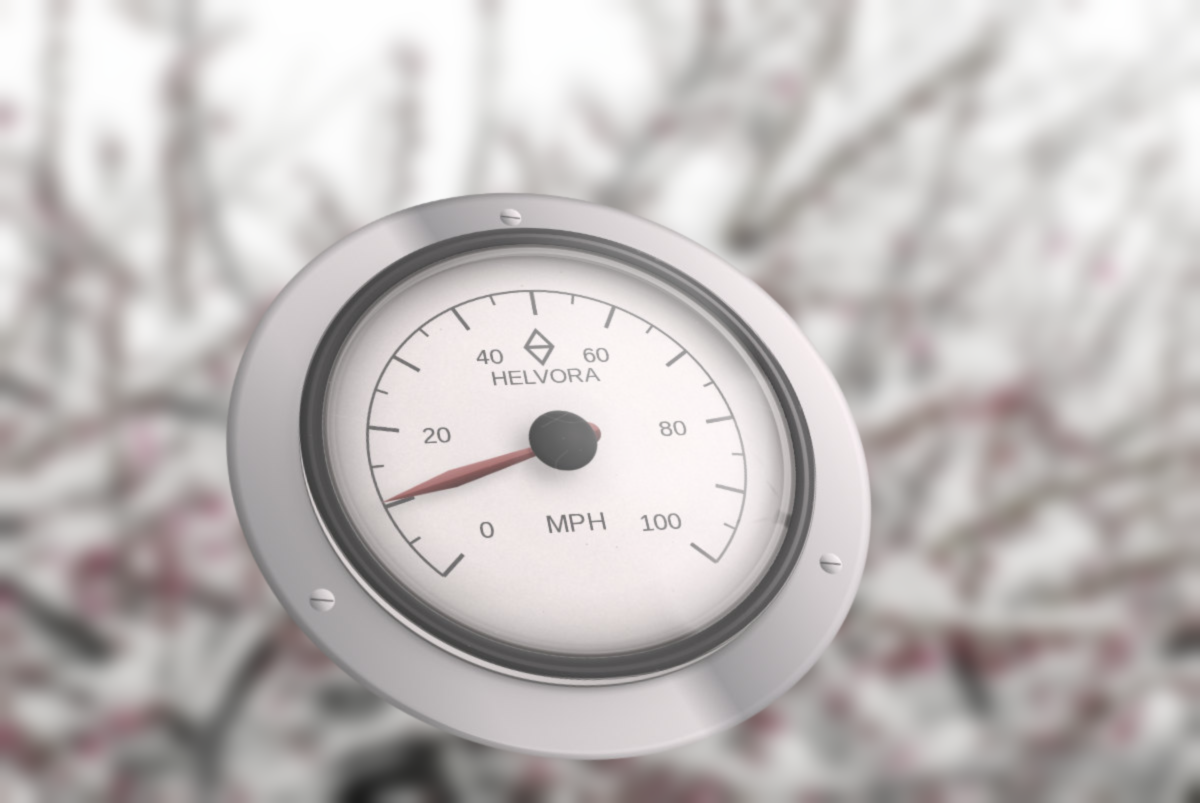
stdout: value=10 unit=mph
